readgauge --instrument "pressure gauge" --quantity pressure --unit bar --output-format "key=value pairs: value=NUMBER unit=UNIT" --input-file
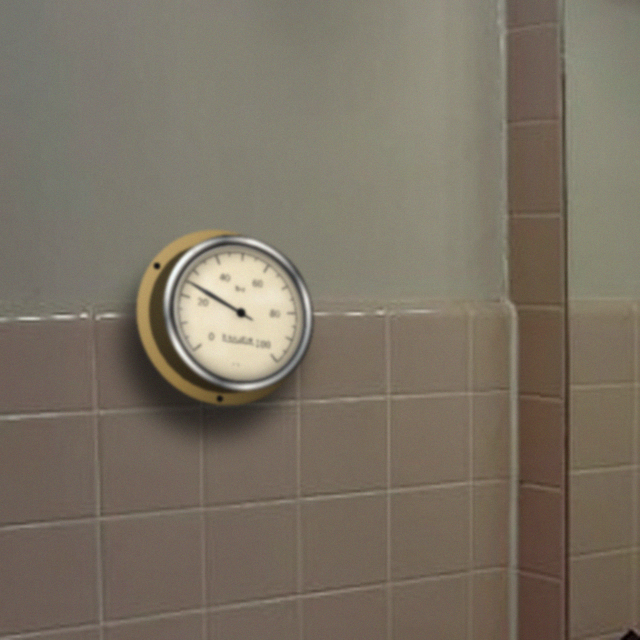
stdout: value=25 unit=bar
